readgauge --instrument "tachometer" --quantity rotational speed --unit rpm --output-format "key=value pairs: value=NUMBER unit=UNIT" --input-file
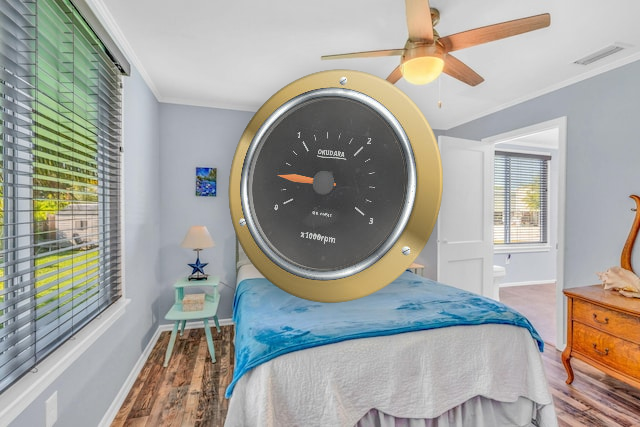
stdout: value=400 unit=rpm
